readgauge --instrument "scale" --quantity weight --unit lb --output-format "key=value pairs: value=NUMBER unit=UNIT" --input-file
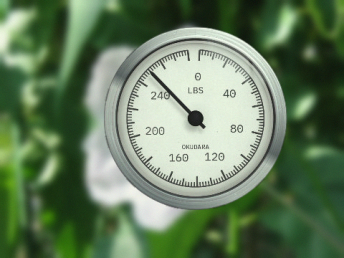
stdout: value=250 unit=lb
